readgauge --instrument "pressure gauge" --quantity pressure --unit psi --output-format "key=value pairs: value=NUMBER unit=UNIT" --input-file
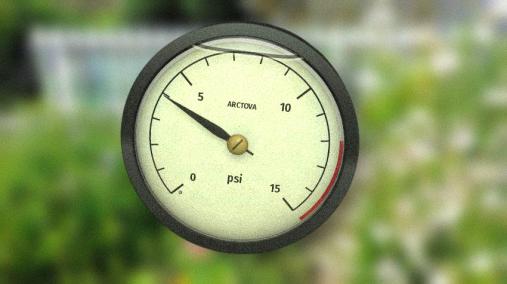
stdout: value=4 unit=psi
